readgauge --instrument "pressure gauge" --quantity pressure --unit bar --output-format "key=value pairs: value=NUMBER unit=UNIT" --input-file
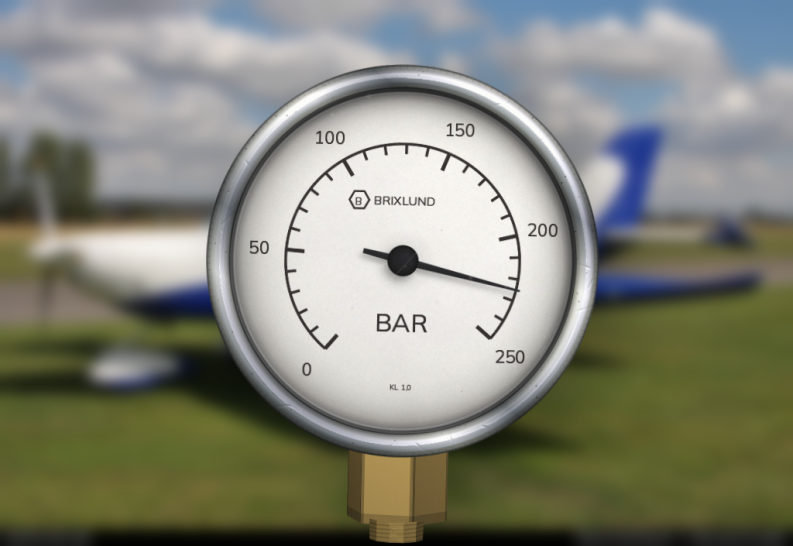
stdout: value=225 unit=bar
